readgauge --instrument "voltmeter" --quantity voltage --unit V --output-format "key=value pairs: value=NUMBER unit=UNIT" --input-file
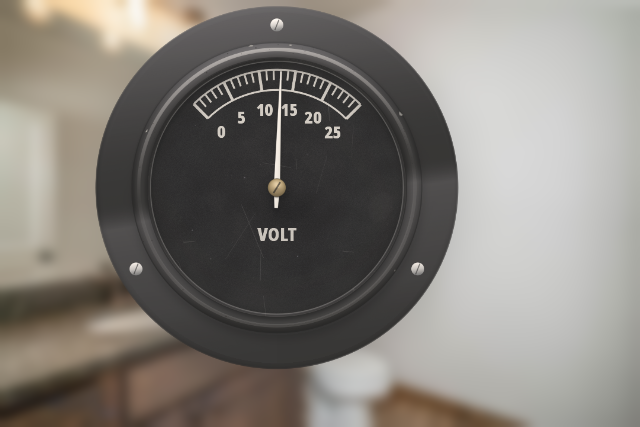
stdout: value=13 unit=V
